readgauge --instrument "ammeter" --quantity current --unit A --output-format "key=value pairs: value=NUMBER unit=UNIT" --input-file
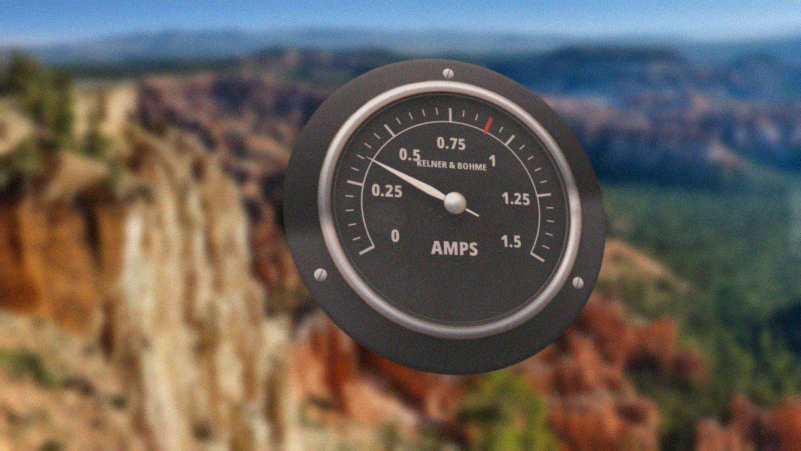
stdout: value=0.35 unit=A
